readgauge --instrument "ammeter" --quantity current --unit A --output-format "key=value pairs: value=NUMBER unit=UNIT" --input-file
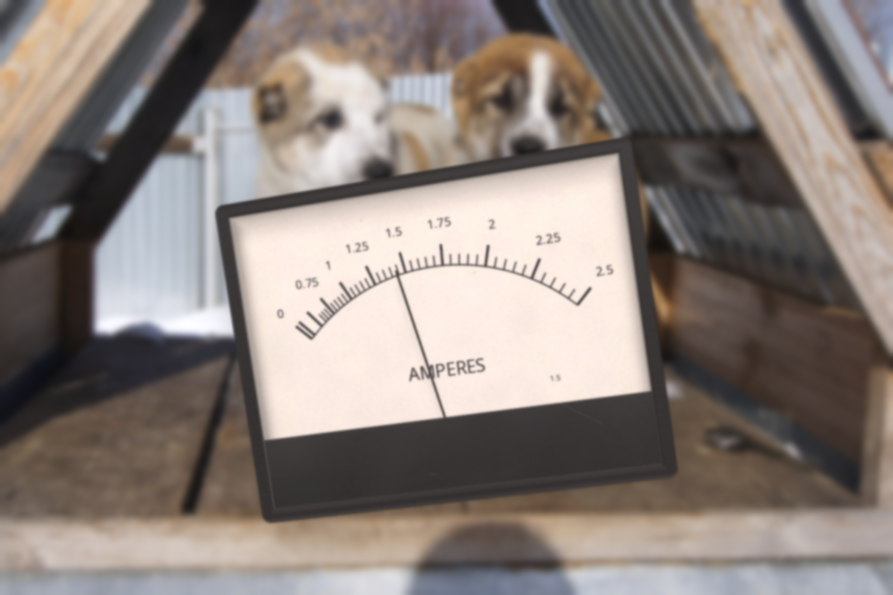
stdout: value=1.45 unit=A
